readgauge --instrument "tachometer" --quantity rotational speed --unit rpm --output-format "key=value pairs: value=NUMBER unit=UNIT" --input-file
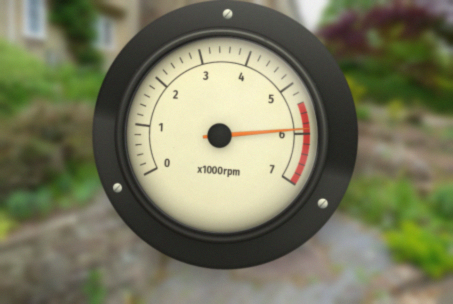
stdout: value=5900 unit=rpm
